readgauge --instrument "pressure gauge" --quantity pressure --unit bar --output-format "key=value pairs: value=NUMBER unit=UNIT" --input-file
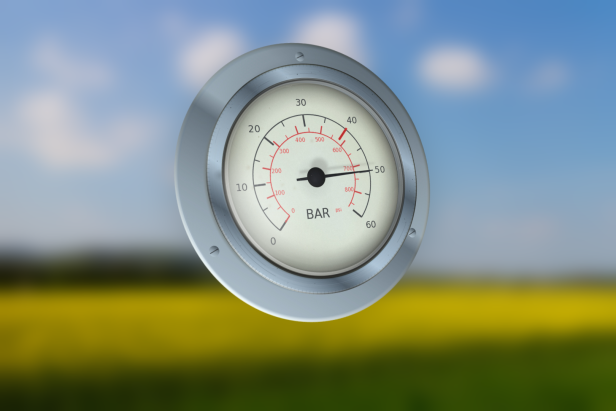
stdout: value=50 unit=bar
